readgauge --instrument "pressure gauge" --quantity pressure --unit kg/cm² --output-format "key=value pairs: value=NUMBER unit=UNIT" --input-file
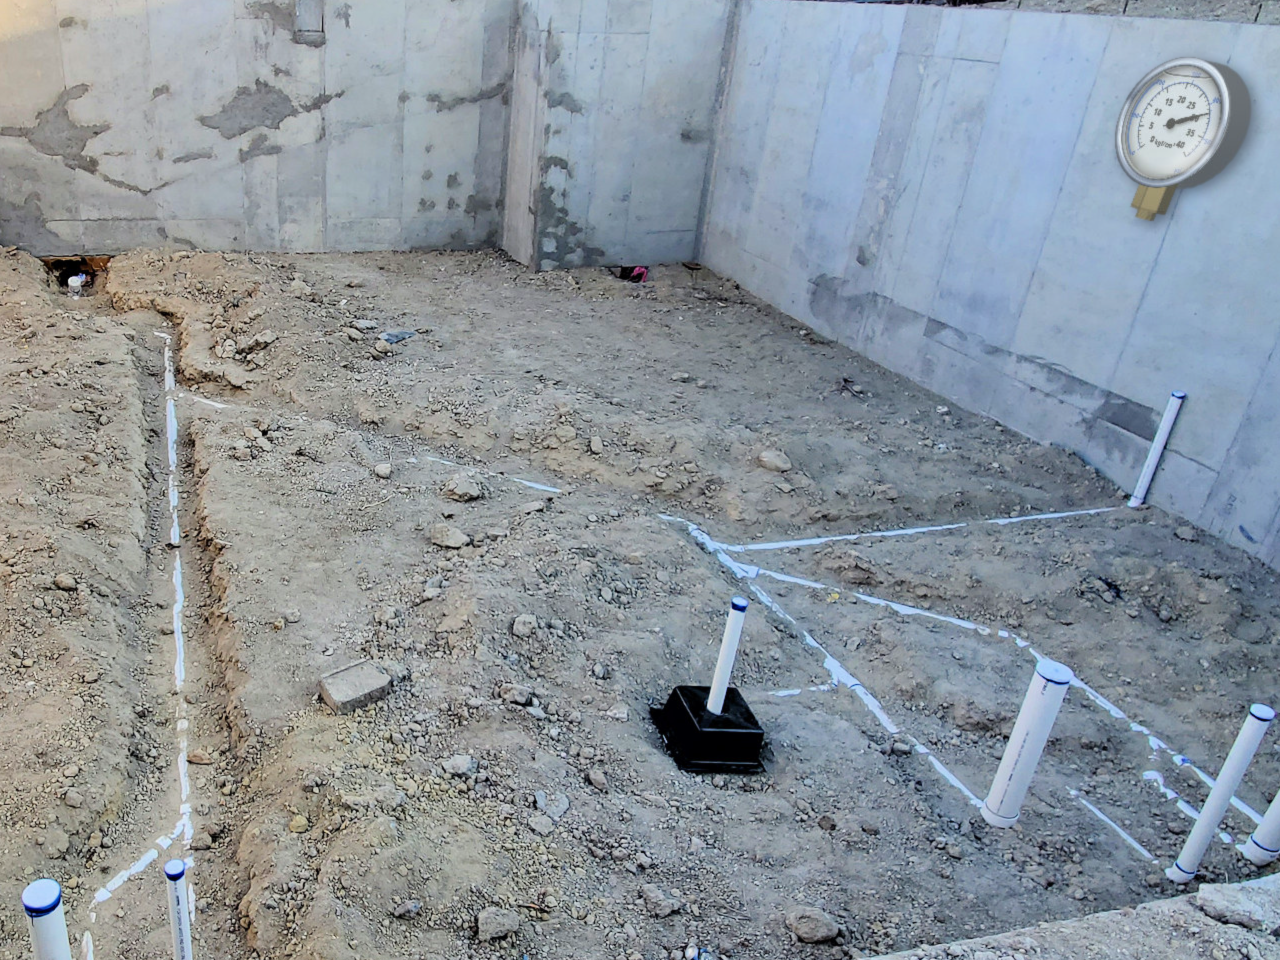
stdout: value=30 unit=kg/cm²
